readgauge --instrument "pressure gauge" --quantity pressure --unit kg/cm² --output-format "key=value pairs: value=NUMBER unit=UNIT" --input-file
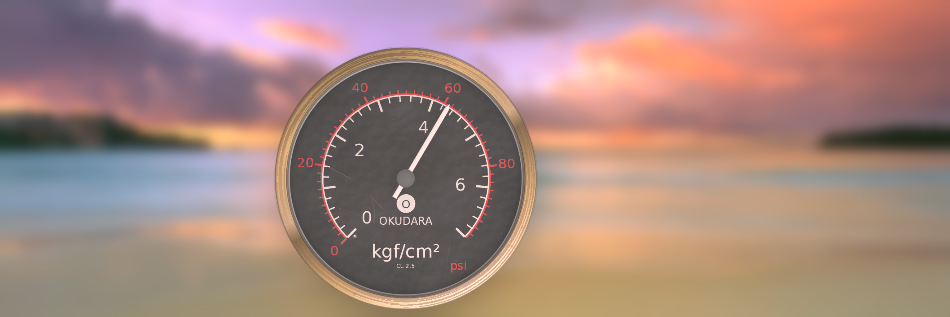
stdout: value=4.3 unit=kg/cm²
